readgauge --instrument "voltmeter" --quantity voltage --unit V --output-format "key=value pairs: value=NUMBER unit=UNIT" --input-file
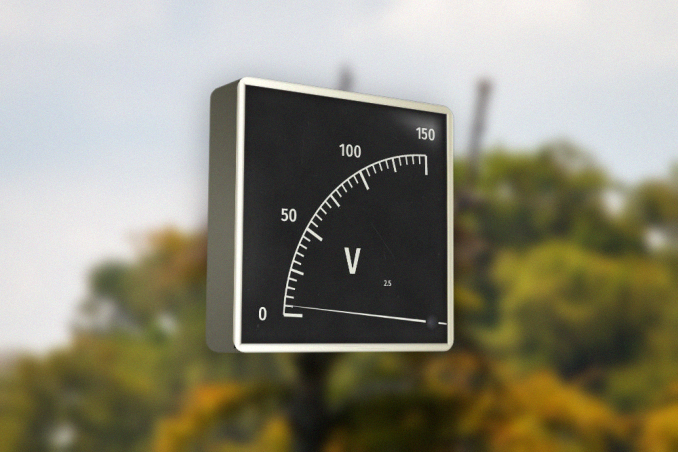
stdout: value=5 unit=V
